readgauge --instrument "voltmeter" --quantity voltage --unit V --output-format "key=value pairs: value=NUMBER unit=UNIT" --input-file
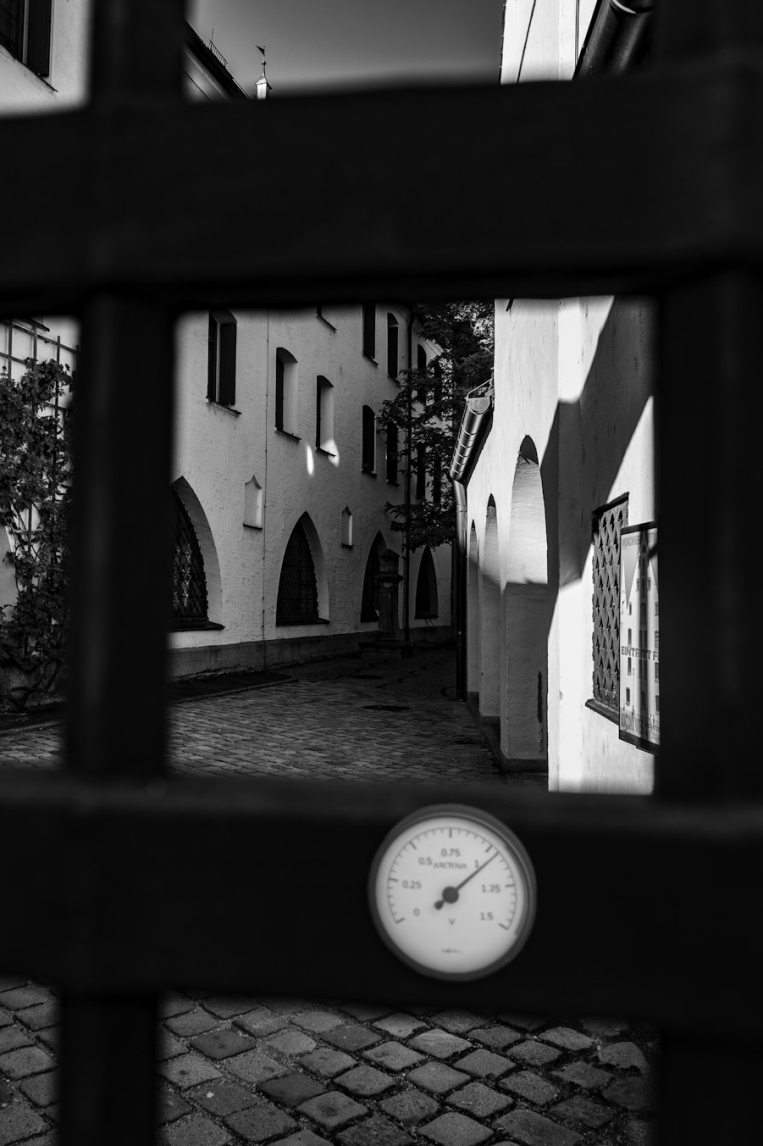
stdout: value=1.05 unit=V
